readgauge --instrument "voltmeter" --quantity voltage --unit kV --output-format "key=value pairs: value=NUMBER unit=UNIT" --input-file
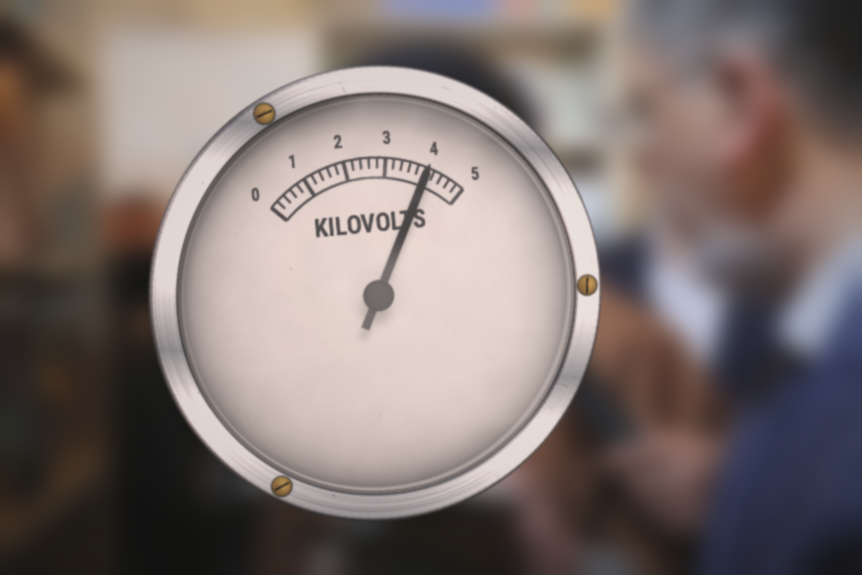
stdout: value=4 unit=kV
